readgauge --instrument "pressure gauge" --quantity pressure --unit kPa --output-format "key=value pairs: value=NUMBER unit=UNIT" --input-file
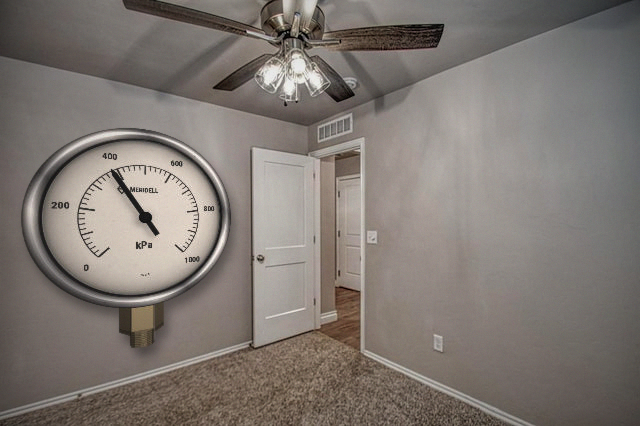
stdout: value=380 unit=kPa
